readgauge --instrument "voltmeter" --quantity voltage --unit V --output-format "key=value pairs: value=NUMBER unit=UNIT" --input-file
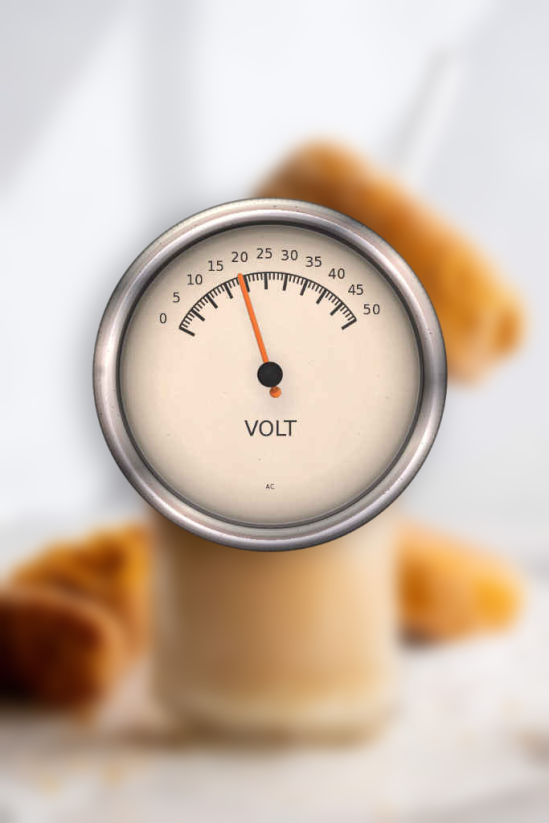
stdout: value=19 unit=V
